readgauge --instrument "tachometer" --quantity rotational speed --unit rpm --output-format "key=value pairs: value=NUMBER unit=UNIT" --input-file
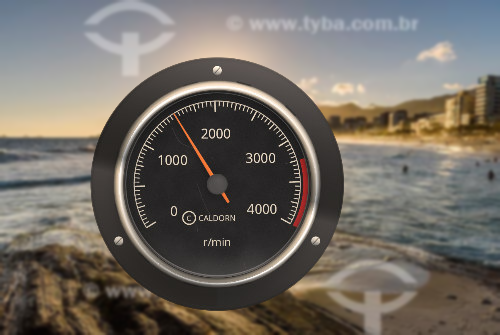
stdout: value=1500 unit=rpm
